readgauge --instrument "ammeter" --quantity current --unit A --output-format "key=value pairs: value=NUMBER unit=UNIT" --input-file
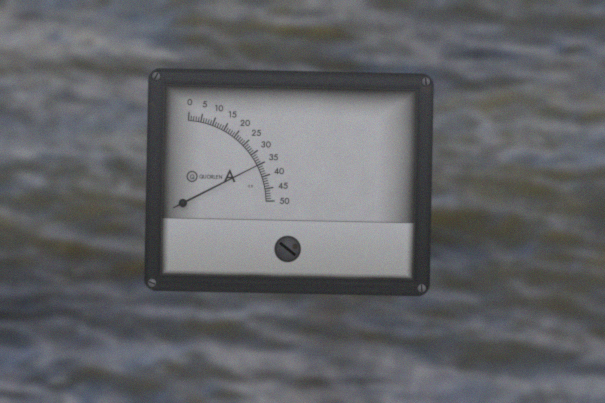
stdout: value=35 unit=A
